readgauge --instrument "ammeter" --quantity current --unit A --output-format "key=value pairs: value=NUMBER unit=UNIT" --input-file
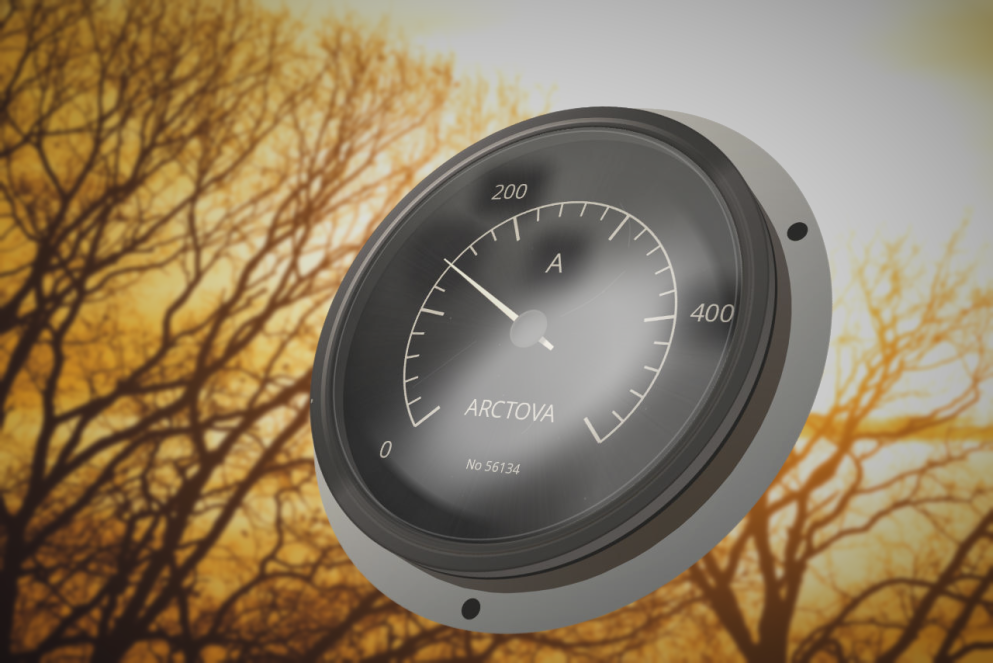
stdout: value=140 unit=A
